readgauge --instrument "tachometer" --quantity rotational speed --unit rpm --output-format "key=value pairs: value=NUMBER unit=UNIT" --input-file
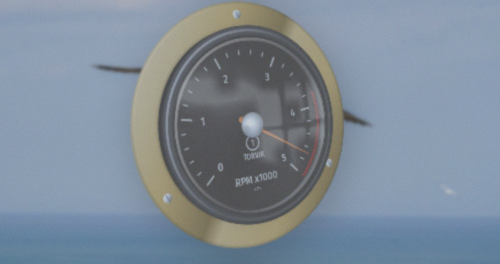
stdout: value=4700 unit=rpm
